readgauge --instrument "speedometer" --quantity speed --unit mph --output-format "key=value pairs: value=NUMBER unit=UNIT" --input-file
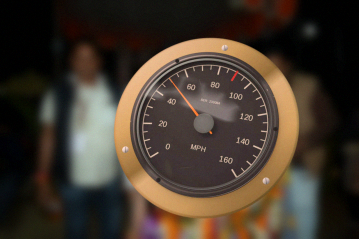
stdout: value=50 unit=mph
